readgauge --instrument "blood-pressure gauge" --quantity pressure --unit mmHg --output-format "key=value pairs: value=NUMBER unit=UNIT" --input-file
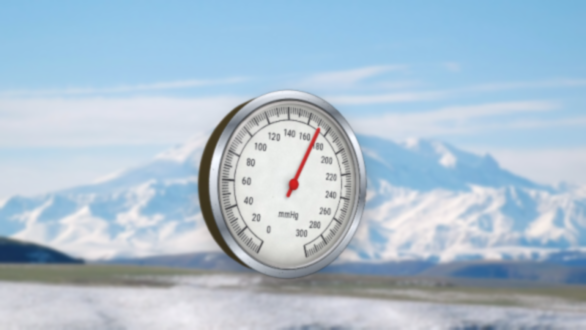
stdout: value=170 unit=mmHg
